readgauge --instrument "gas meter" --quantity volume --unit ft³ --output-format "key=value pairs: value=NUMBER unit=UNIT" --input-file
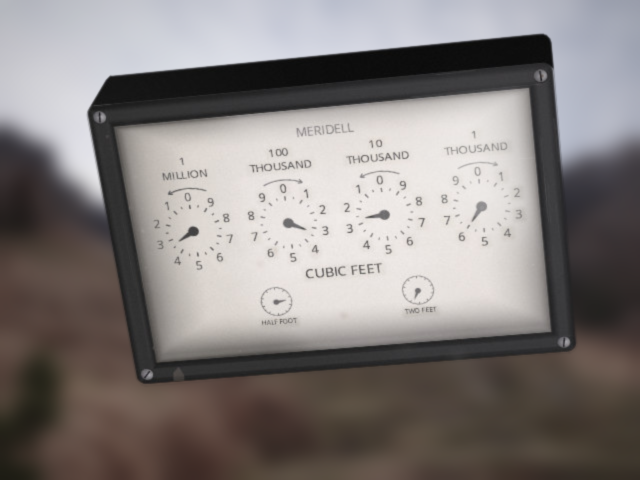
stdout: value=332600 unit=ft³
